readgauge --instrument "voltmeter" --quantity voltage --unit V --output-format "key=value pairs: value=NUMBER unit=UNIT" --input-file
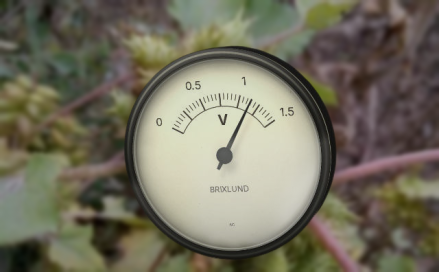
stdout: value=1.15 unit=V
